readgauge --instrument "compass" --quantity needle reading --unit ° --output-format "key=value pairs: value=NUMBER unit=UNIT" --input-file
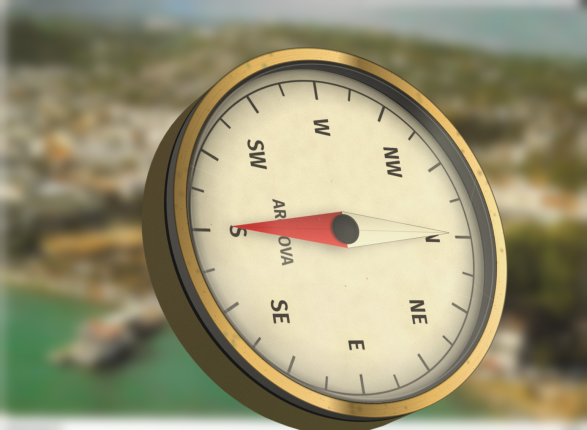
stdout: value=180 unit=°
